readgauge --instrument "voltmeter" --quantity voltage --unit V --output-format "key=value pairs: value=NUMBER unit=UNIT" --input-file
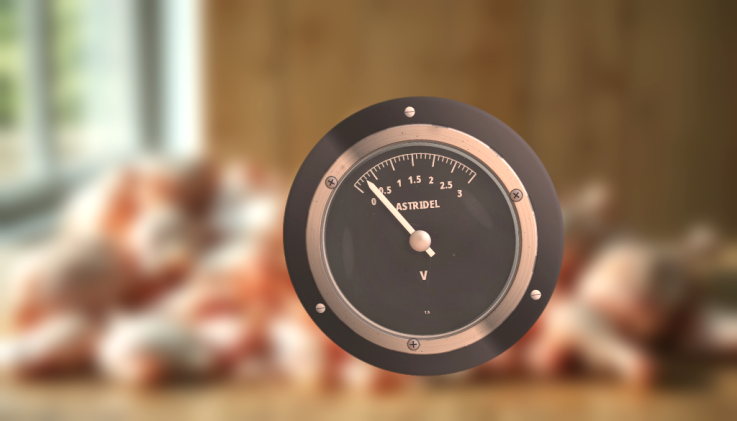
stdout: value=0.3 unit=V
